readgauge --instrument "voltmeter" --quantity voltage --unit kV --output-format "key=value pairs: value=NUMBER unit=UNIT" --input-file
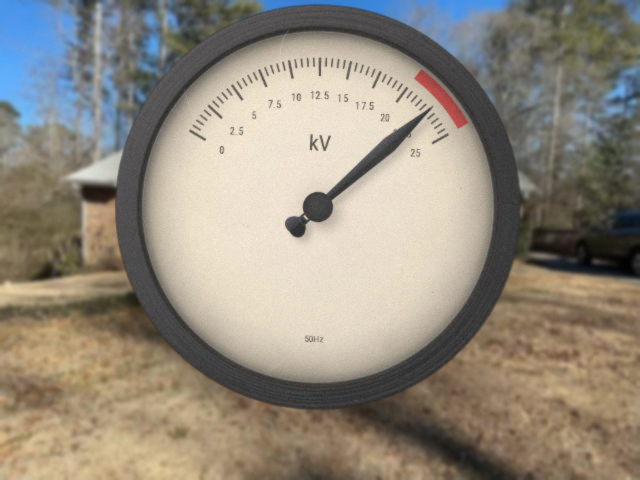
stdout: value=22.5 unit=kV
